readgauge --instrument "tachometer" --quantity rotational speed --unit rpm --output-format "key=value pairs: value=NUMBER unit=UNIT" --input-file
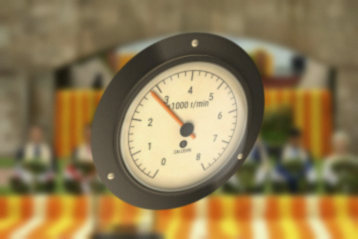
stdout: value=2800 unit=rpm
